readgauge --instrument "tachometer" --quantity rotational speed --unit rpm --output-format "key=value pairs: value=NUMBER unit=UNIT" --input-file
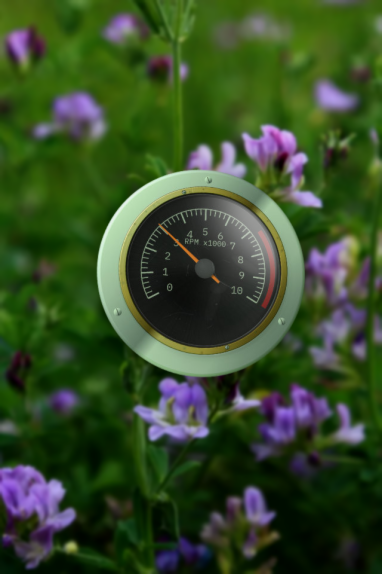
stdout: value=3000 unit=rpm
